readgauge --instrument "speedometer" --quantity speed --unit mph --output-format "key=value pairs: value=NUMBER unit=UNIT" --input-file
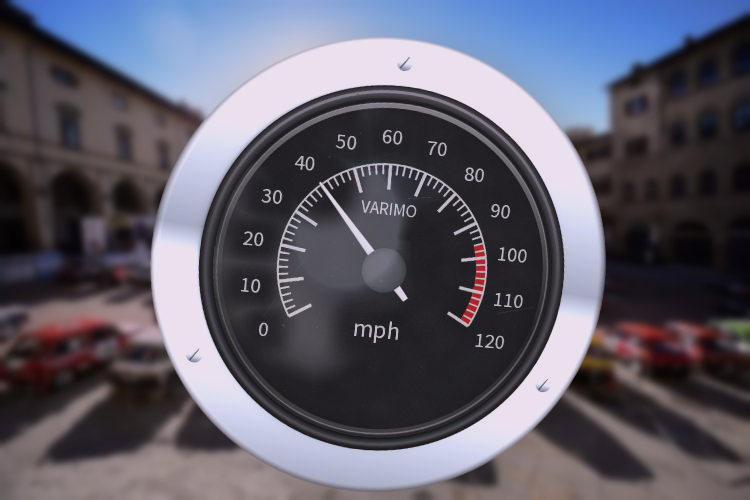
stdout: value=40 unit=mph
